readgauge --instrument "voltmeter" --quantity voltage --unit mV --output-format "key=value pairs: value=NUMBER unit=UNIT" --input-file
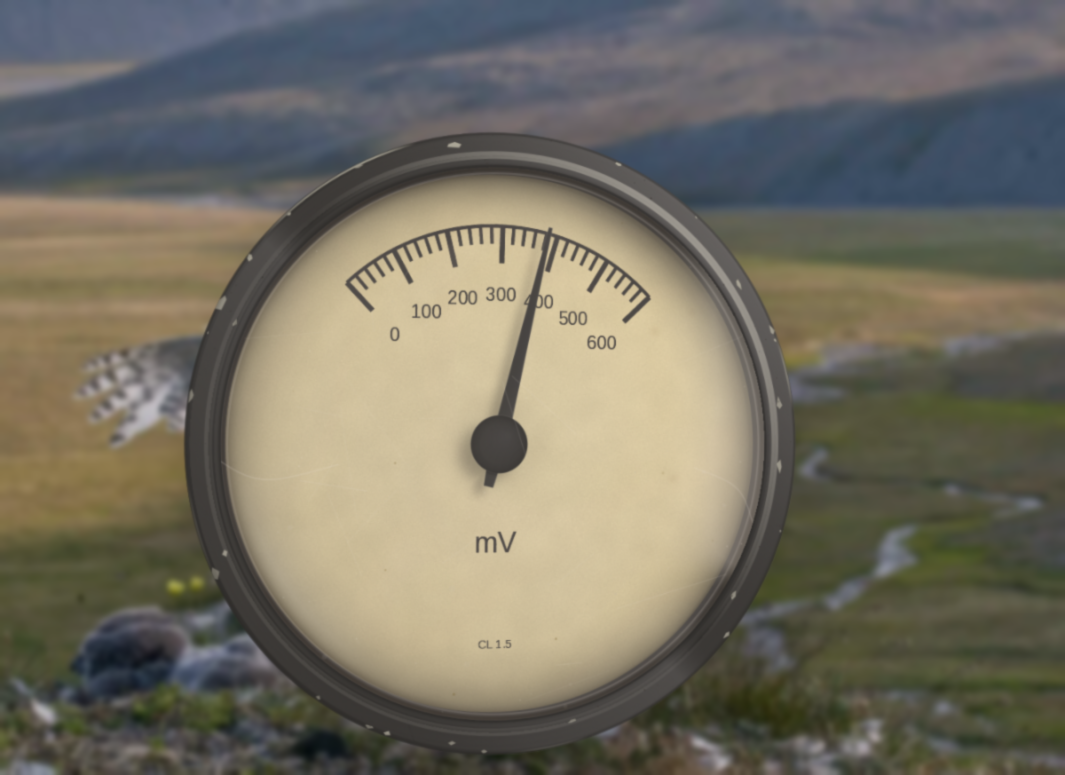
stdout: value=380 unit=mV
